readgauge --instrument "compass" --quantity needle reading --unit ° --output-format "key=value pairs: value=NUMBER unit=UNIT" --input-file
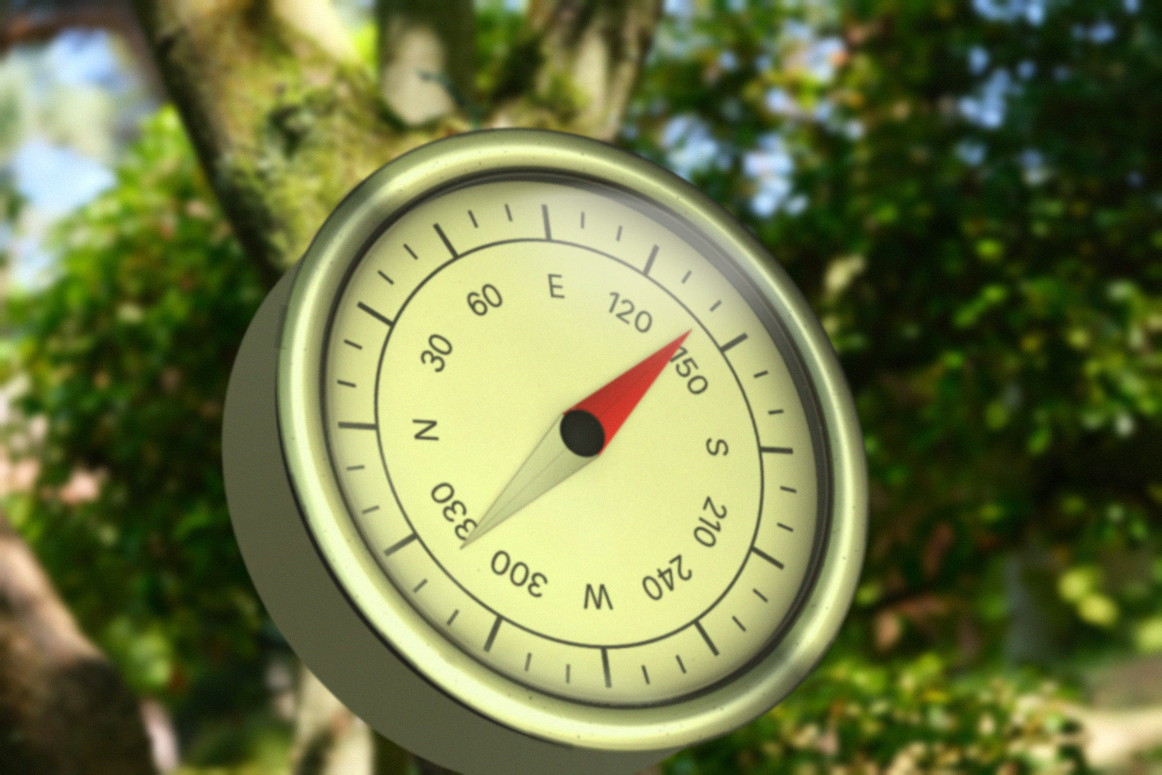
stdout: value=140 unit=°
